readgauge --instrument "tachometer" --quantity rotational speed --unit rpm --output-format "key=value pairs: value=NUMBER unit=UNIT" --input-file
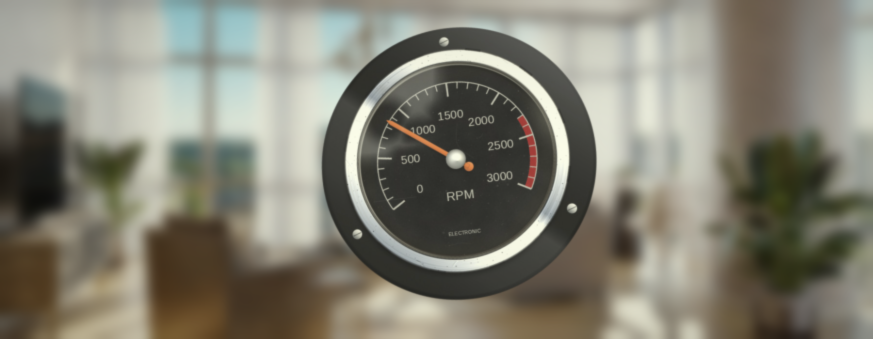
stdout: value=850 unit=rpm
